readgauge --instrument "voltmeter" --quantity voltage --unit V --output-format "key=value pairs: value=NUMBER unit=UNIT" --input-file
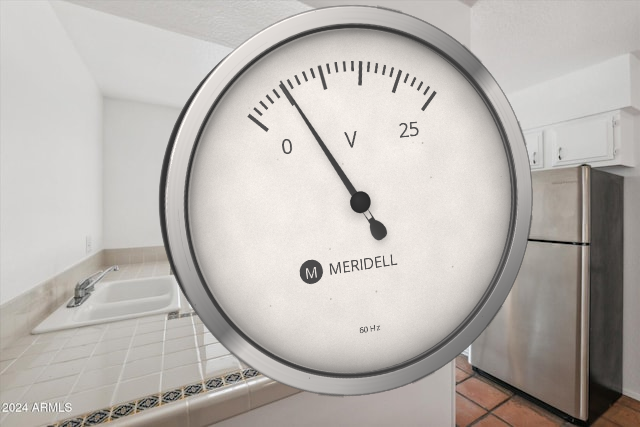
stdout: value=5 unit=V
